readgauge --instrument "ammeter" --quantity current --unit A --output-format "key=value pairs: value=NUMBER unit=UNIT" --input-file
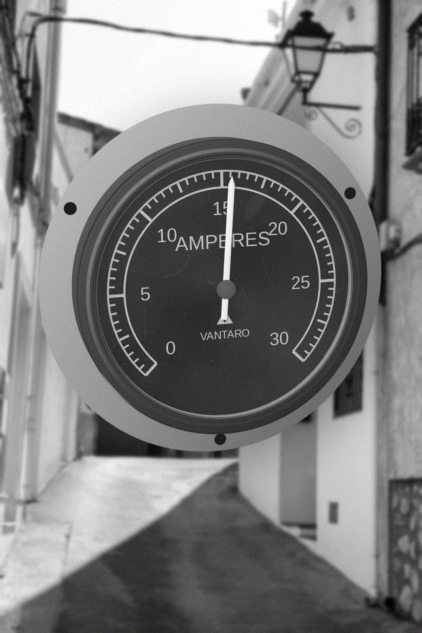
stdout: value=15.5 unit=A
